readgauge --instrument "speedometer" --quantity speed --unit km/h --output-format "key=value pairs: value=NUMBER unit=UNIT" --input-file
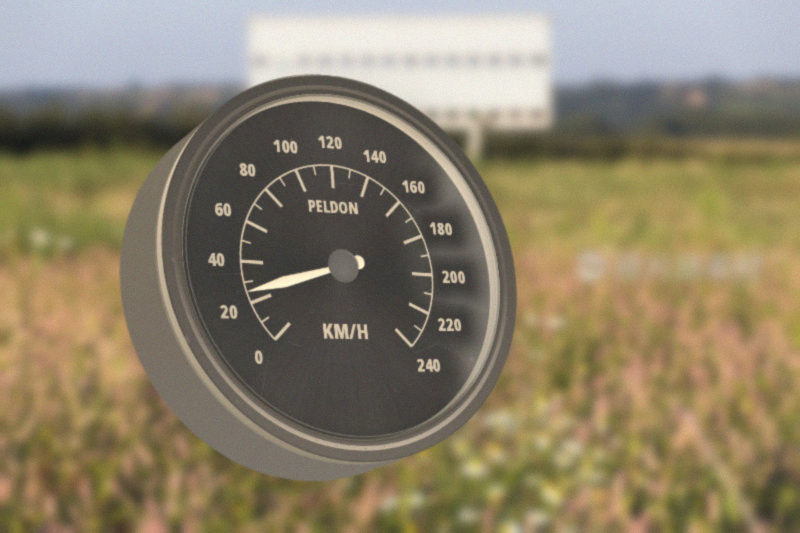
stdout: value=25 unit=km/h
